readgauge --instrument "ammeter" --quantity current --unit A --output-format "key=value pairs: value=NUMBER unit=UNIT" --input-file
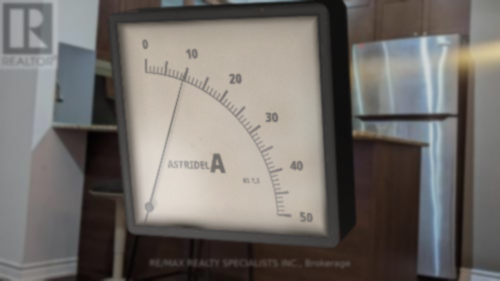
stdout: value=10 unit=A
